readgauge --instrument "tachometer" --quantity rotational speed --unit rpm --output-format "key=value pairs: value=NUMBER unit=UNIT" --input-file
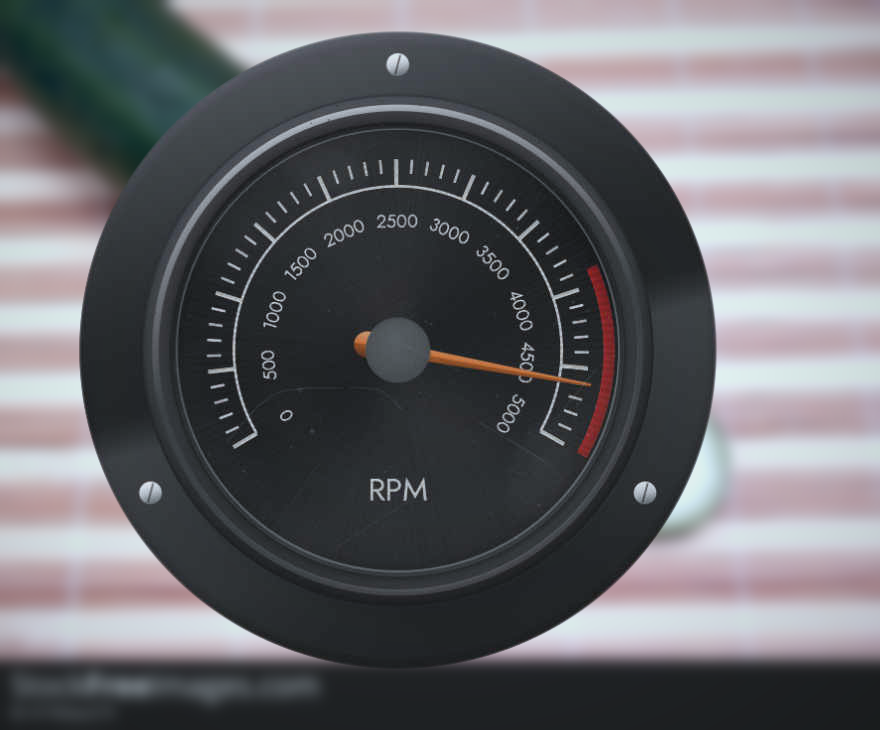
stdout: value=4600 unit=rpm
